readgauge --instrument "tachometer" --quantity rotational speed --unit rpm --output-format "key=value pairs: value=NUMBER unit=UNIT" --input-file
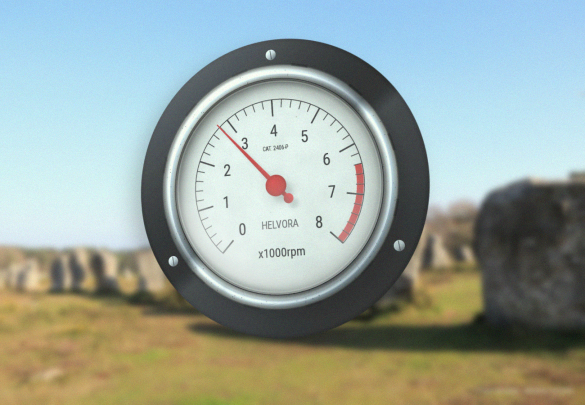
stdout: value=2800 unit=rpm
